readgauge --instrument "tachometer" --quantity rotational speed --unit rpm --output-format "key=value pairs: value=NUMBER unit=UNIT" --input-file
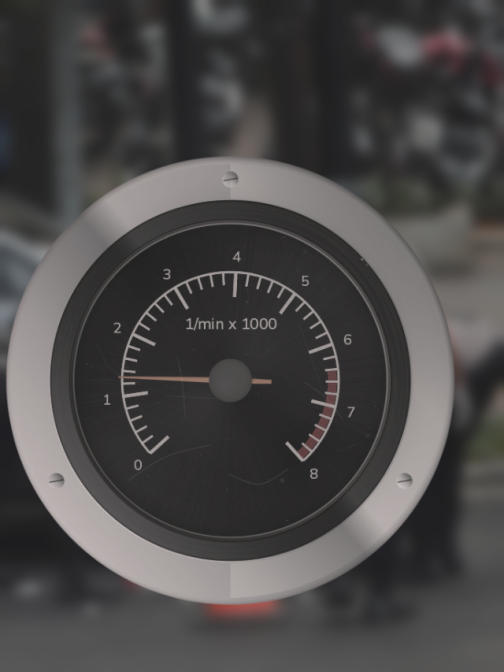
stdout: value=1300 unit=rpm
